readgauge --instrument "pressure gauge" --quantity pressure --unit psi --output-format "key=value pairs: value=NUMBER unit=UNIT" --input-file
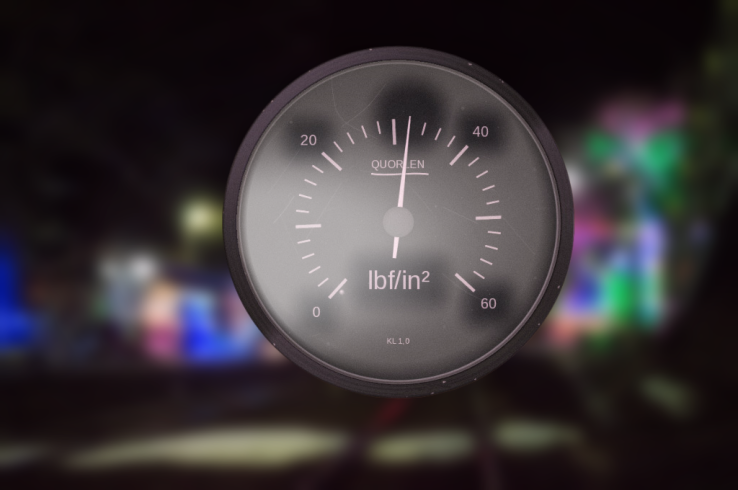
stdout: value=32 unit=psi
